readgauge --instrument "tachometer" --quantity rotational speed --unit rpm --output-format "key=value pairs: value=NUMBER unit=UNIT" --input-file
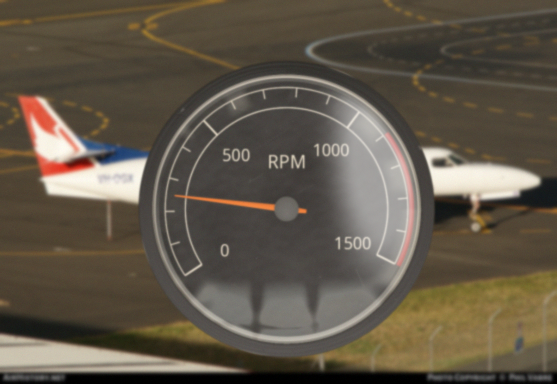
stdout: value=250 unit=rpm
